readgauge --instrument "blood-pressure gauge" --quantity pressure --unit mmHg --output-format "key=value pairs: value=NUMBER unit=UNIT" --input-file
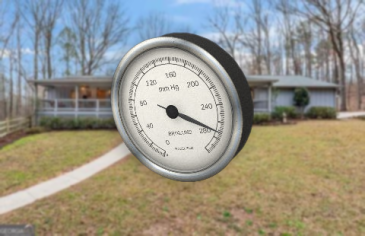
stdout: value=270 unit=mmHg
